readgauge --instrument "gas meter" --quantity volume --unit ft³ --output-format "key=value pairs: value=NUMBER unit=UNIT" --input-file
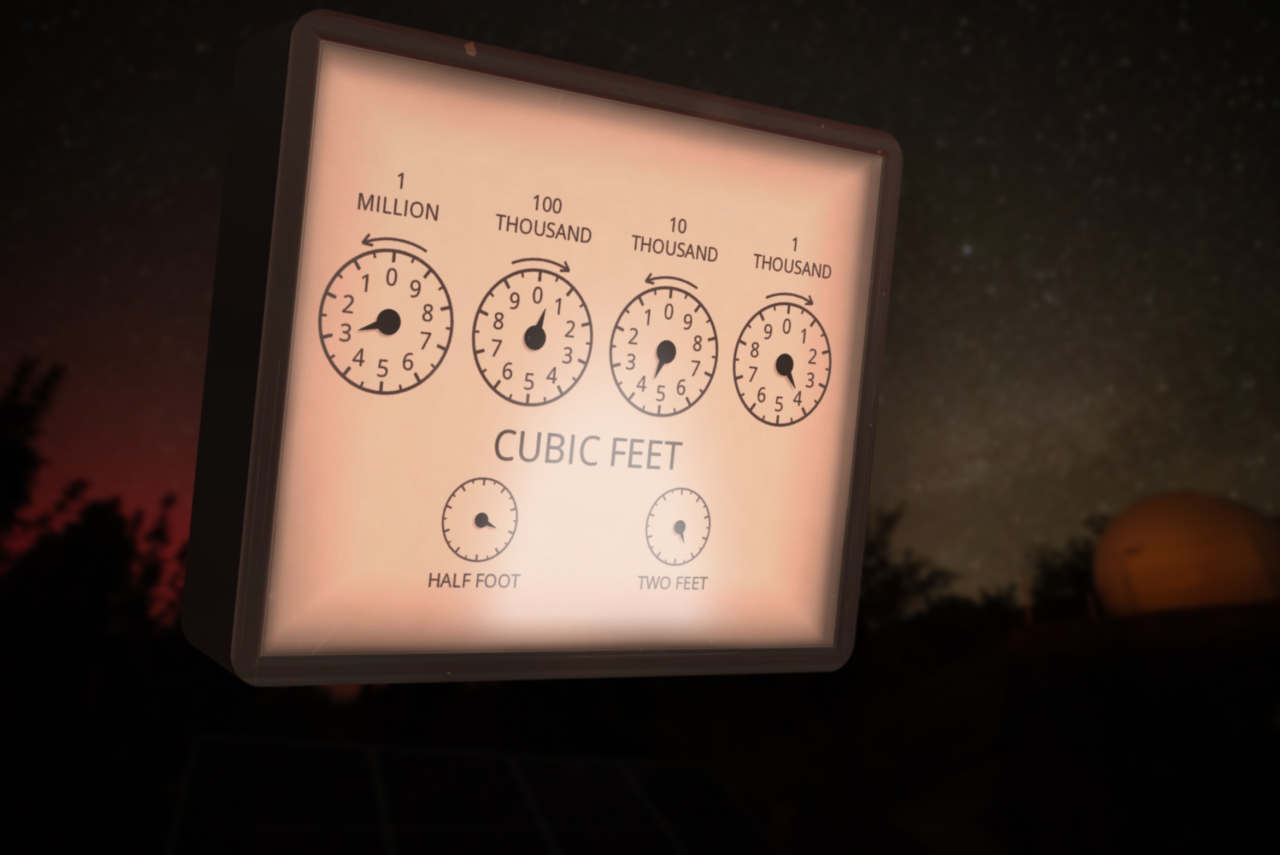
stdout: value=304400 unit=ft³
